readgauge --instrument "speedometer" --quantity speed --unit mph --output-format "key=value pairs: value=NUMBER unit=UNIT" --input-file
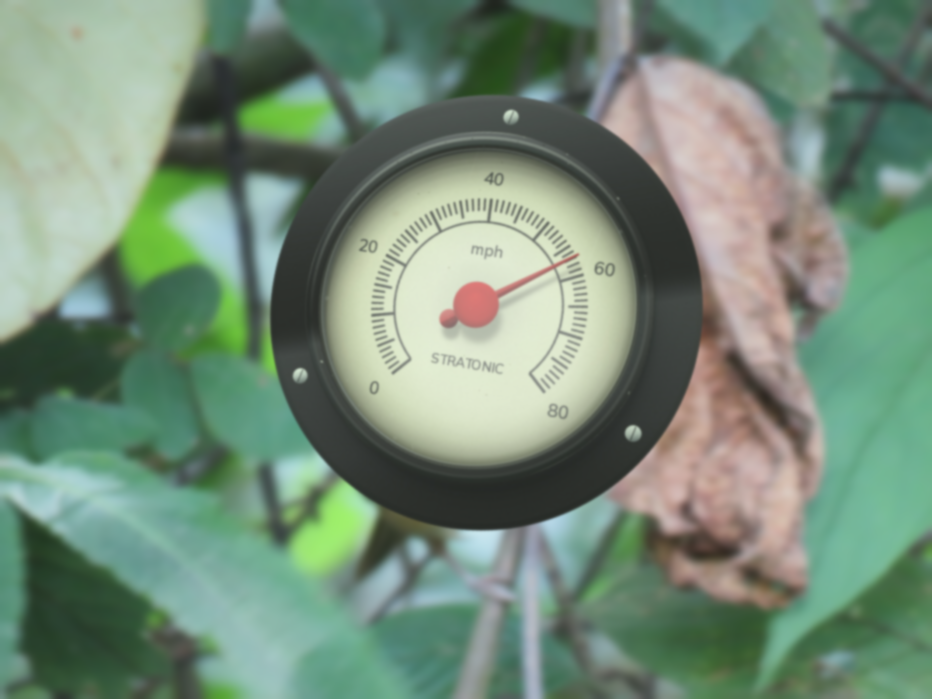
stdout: value=57 unit=mph
